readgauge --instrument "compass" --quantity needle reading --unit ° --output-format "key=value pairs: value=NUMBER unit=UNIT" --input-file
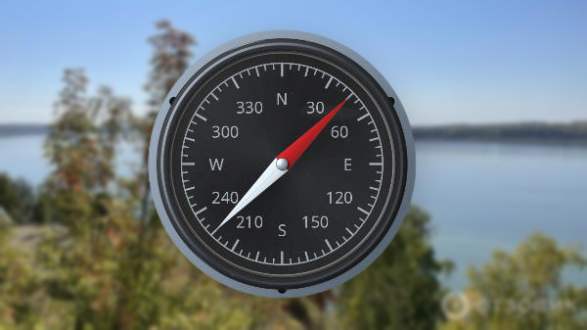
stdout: value=45 unit=°
